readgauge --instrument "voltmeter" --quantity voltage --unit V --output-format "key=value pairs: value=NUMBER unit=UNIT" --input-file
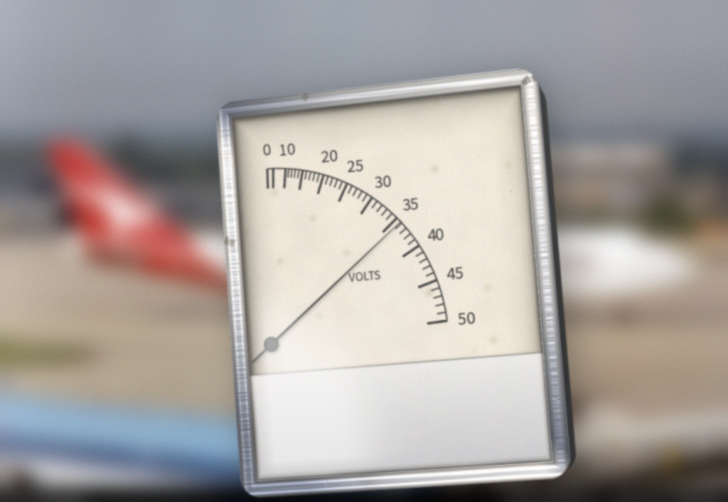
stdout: value=36 unit=V
